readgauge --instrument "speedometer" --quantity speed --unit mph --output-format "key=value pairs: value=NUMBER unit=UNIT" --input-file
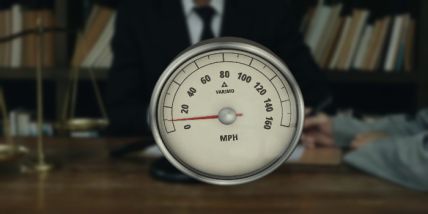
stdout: value=10 unit=mph
